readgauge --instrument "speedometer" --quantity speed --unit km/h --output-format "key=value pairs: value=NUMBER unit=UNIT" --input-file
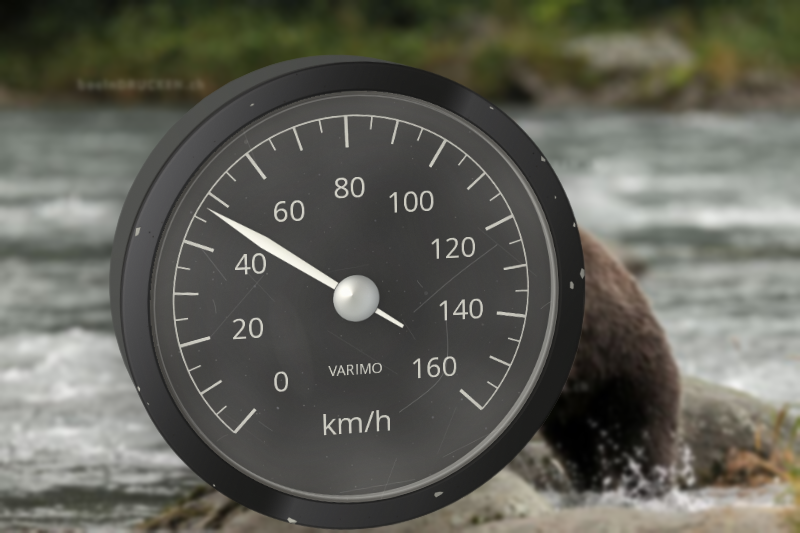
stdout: value=47.5 unit=km/h
